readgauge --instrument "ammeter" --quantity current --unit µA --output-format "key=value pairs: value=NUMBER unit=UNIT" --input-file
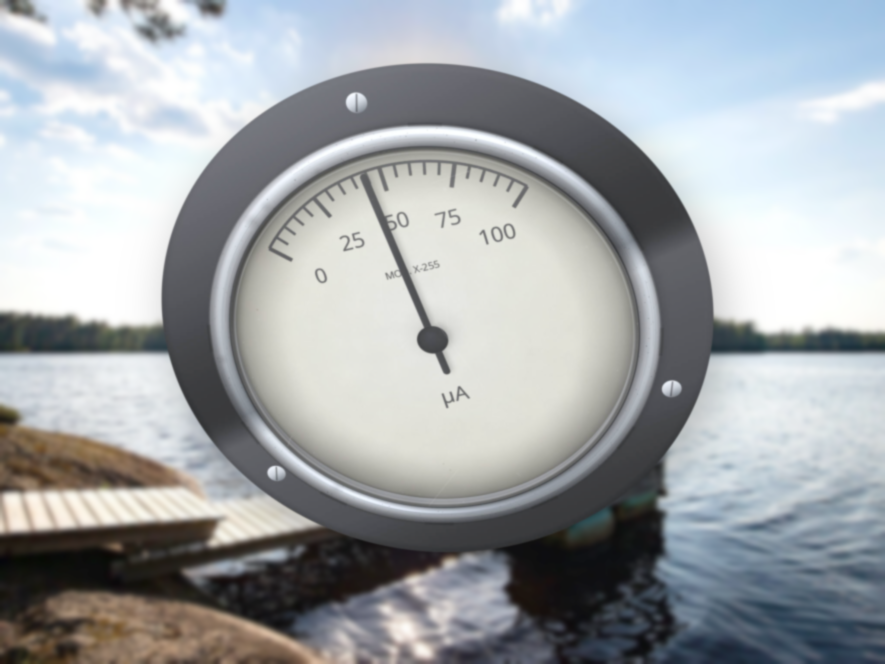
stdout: value=45 unit=µA
